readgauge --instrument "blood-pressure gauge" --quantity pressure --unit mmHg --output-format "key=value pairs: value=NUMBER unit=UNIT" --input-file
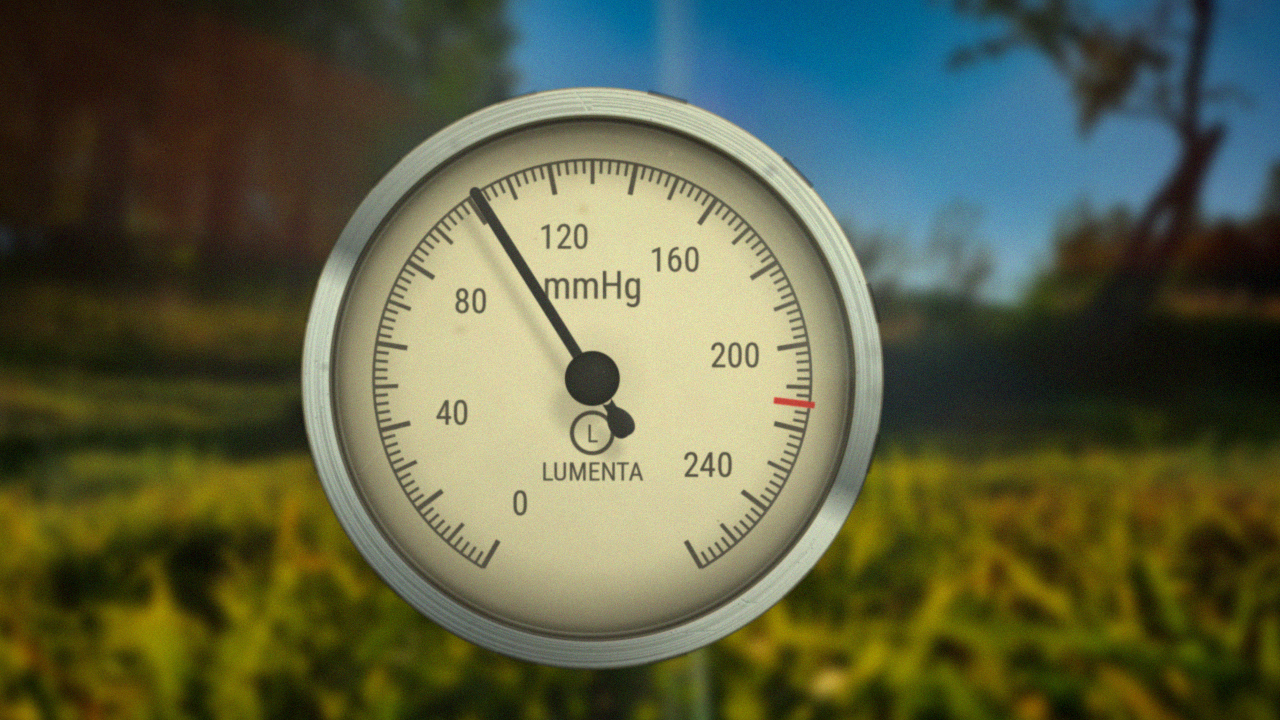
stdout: value=102 unit=mmHg
